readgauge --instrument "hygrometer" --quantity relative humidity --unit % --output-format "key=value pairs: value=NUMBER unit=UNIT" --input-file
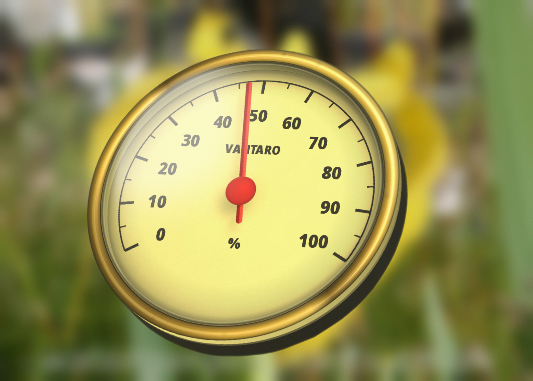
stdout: value=47.5 unit=%
